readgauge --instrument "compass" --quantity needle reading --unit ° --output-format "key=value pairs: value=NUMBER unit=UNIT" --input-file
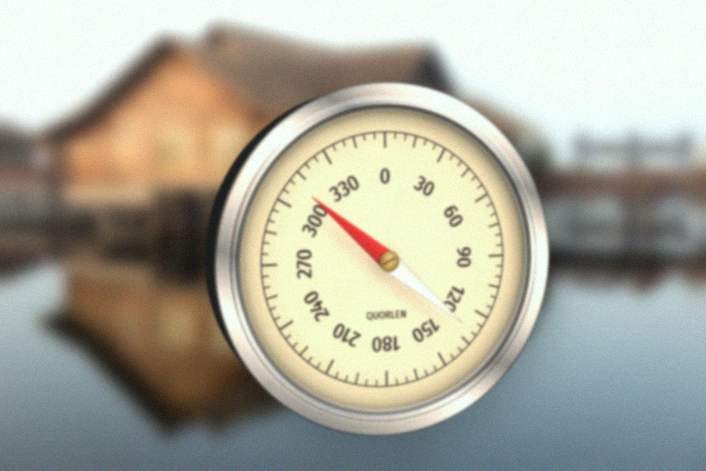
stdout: value=310 unit=°
